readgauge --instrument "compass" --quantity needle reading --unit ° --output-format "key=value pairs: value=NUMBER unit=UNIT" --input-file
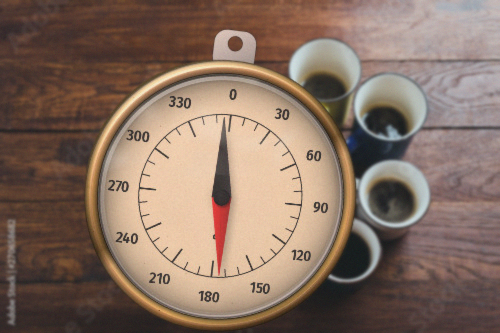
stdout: value=175 unit=°
